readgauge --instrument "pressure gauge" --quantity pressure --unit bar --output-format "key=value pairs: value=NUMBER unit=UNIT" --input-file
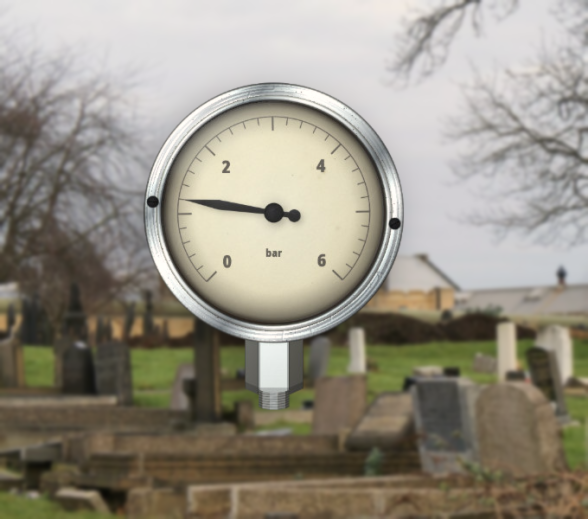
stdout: value=1.2 unit=bar
